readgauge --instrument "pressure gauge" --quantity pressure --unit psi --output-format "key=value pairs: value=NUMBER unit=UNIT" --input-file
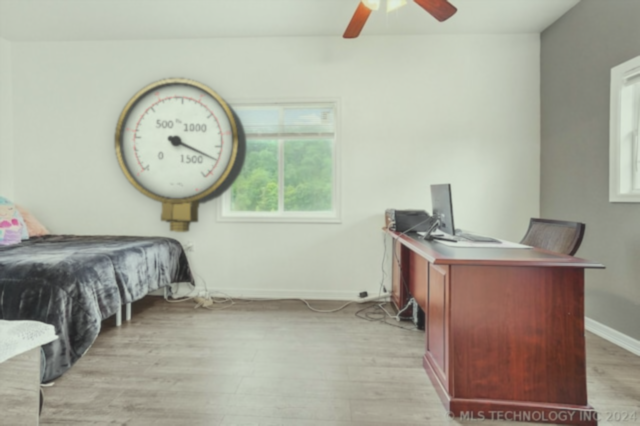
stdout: value=1350 unit=psi
